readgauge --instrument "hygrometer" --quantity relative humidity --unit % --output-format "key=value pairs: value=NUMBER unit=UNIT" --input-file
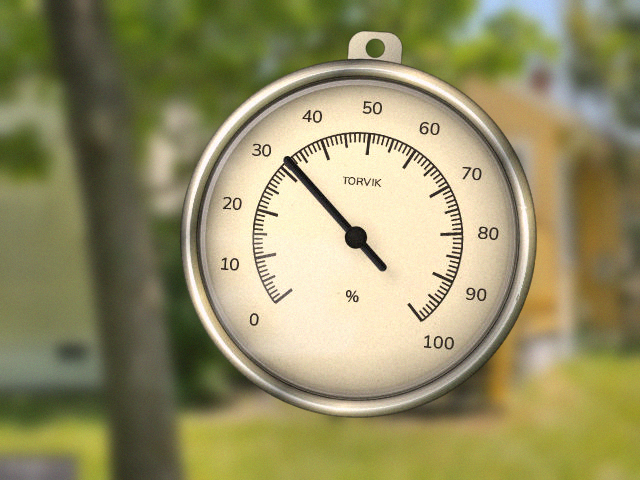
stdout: value=32 unit=%
